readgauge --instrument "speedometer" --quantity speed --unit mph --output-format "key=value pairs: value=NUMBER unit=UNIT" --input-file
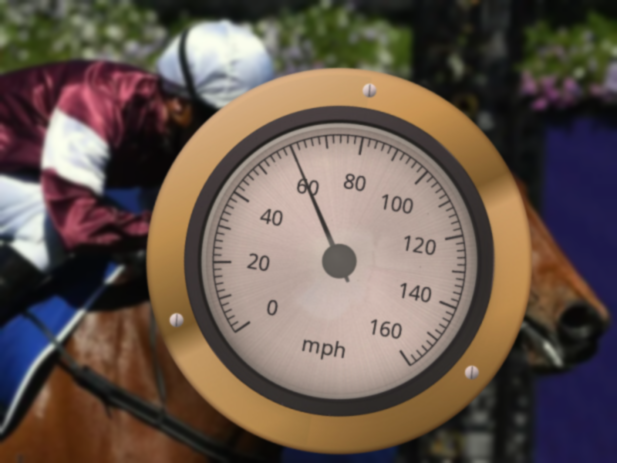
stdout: value=60 unit=mph
